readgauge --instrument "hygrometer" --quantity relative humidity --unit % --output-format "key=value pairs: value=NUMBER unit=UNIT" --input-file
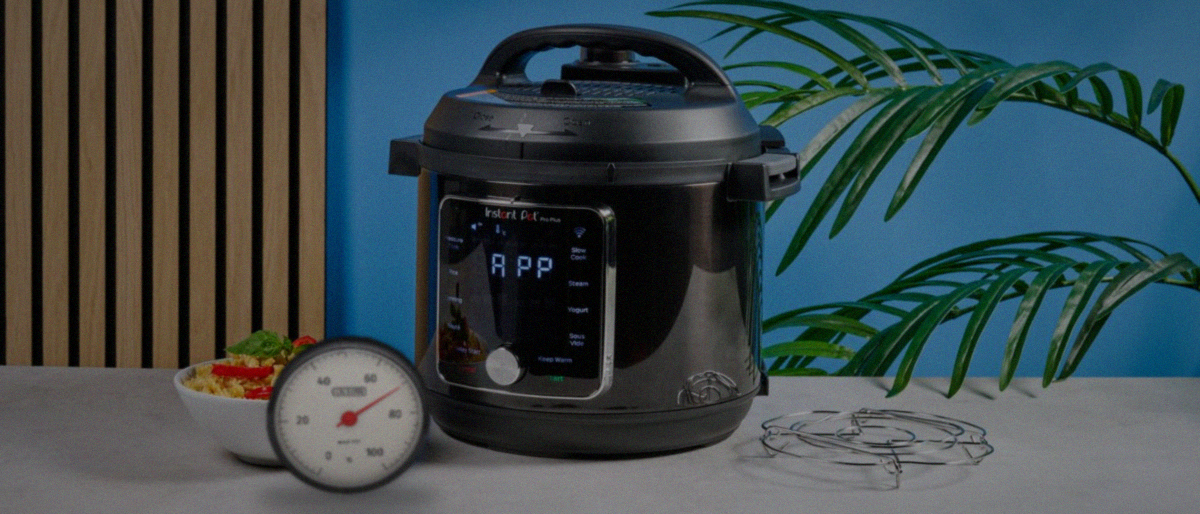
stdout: value=70 unit=%
